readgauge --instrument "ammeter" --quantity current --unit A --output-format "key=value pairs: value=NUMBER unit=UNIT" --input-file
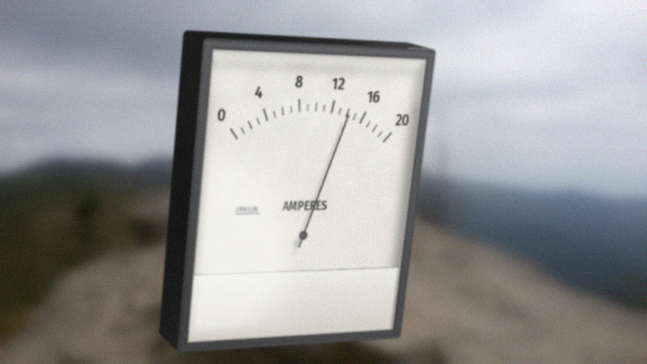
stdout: value=14 unit=A
